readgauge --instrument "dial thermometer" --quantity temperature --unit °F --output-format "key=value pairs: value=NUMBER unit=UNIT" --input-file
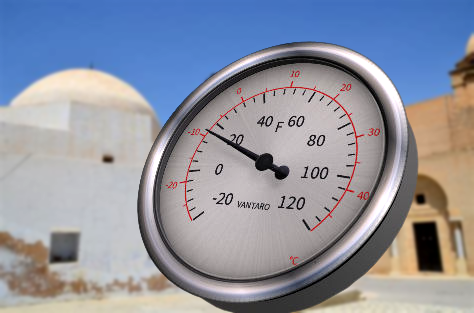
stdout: value=16 unit=°F
